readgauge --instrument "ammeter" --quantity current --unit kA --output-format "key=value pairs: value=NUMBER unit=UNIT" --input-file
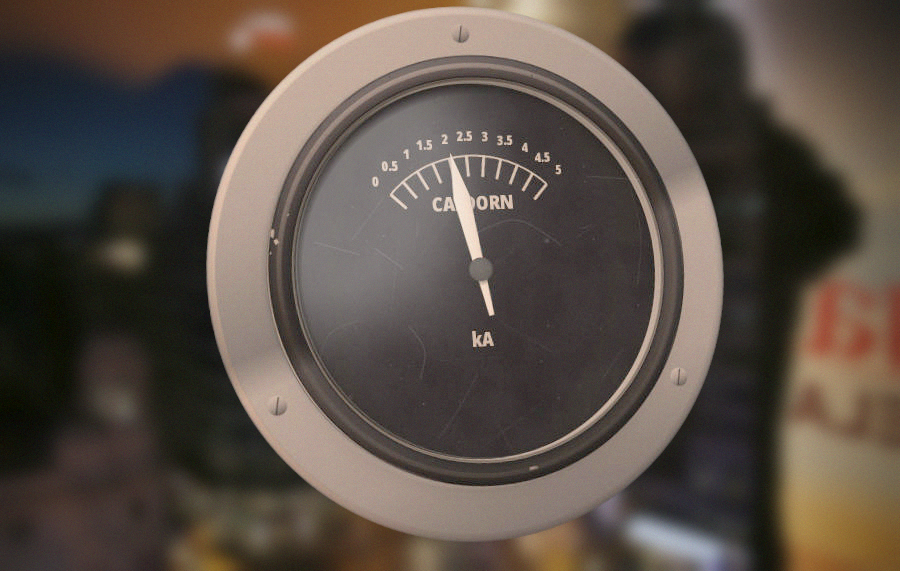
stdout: value=2 unit=kA
